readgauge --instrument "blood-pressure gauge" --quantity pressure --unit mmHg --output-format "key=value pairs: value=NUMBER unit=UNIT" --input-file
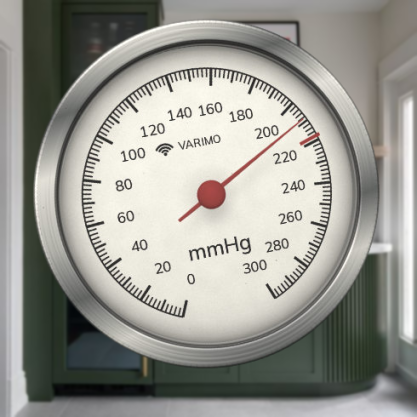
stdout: value=208 unit=mmHg
